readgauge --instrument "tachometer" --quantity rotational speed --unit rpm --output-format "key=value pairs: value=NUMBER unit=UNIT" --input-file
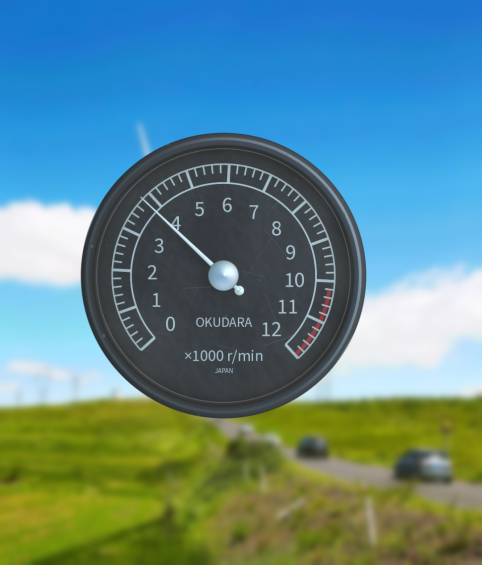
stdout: value=3800 unit=rpm
